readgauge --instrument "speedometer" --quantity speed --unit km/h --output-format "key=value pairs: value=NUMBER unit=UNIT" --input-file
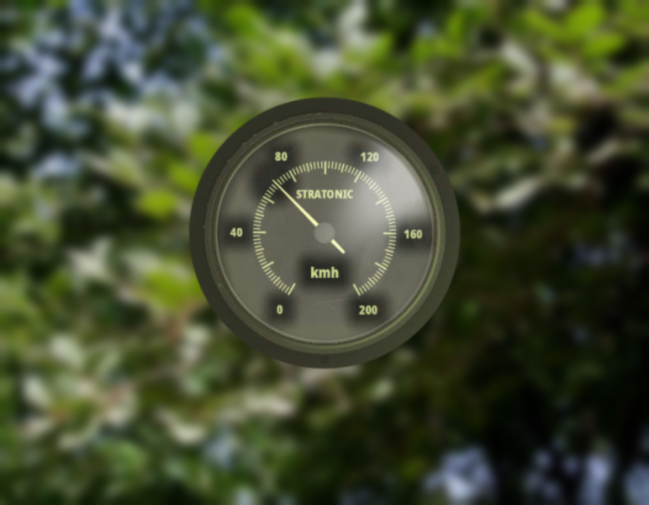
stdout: value=70 unit=km/h
